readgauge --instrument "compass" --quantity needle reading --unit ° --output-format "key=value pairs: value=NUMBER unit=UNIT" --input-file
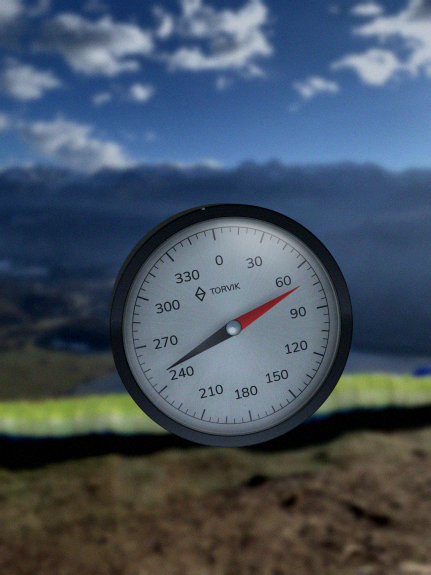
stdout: value=70 unit=°
